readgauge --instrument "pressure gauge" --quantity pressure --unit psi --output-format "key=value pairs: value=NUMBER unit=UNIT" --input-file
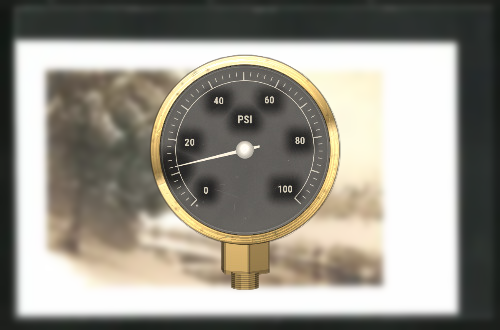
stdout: value=12 unit=psi
